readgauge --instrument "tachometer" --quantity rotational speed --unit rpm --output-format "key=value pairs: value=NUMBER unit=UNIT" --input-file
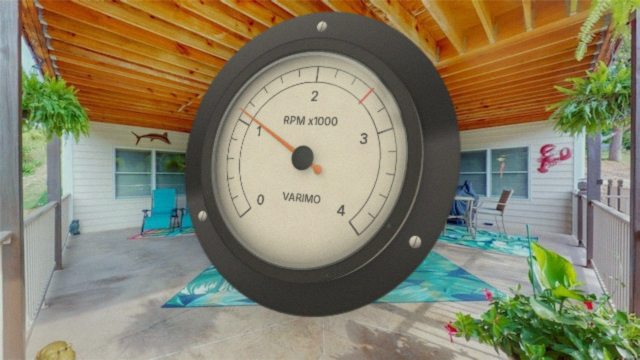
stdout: value=1100 unit=rpm
